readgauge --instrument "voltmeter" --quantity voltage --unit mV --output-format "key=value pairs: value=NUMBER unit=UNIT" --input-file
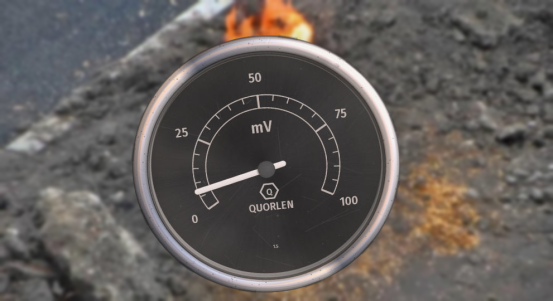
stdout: value=7.5 unit=mV
